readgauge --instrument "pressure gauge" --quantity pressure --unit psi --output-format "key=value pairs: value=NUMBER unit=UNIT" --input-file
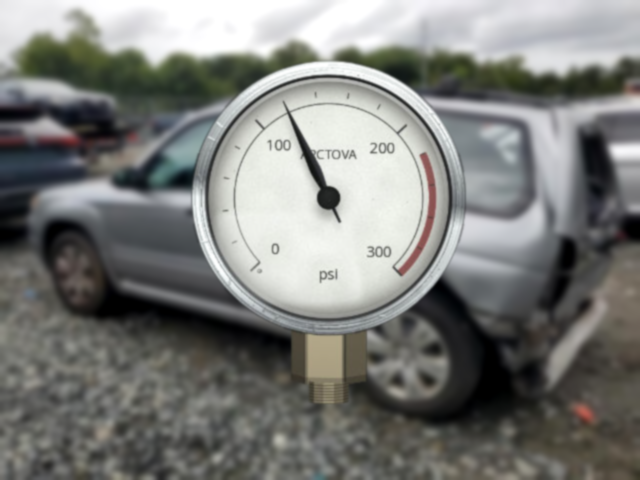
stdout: value=120 unit=psi
